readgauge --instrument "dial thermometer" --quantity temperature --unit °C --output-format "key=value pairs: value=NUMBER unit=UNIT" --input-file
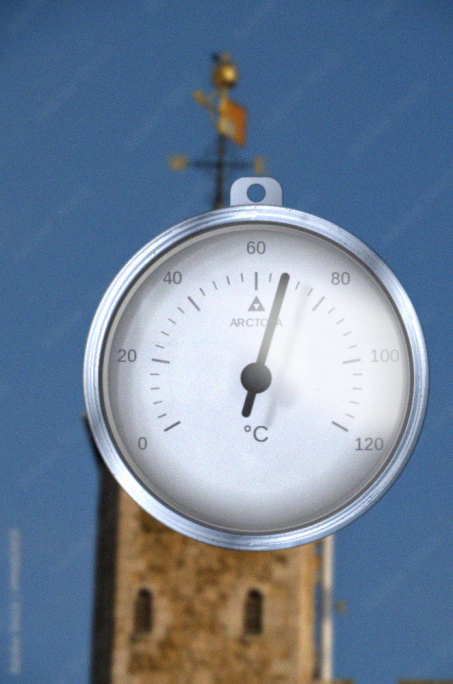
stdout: value=68 unit=°C
